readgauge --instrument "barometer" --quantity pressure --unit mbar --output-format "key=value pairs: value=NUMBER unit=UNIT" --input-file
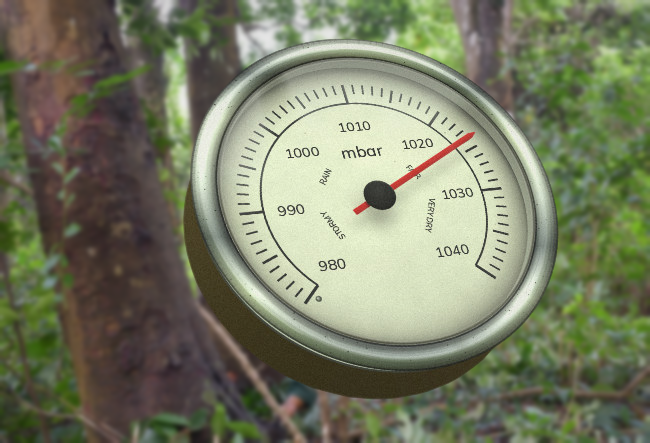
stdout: value=1024 unit=mbar
